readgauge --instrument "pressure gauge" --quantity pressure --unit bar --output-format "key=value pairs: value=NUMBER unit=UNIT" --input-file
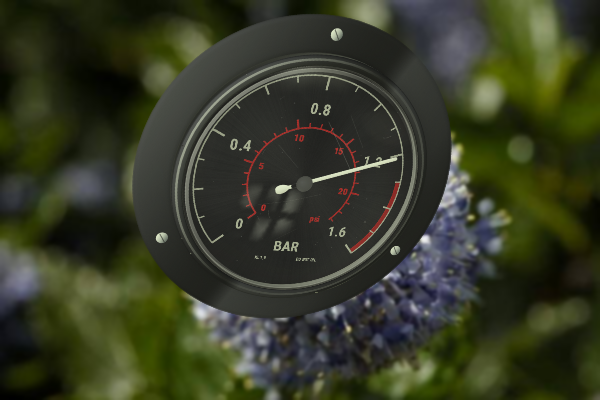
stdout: value=1.2 unit=bar
